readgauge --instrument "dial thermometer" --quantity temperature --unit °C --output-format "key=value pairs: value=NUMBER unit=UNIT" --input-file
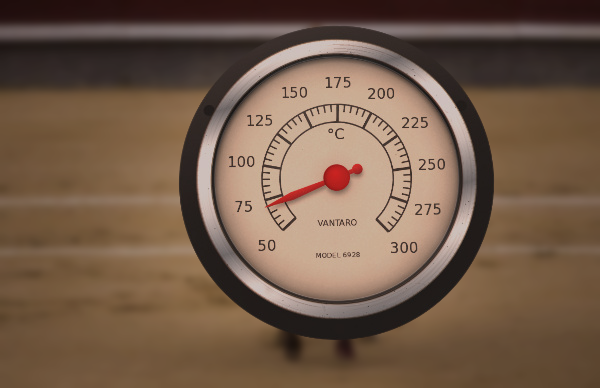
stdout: value=70 unit=°C
